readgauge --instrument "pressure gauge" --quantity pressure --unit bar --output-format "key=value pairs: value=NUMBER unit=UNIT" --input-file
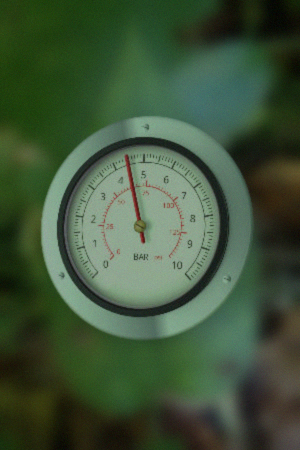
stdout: value=4.5 unit=bar
